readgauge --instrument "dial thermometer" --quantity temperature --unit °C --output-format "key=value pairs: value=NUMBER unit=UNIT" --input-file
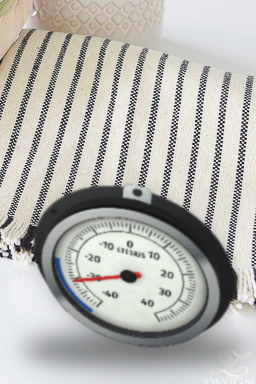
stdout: value=-30 unit=°C
